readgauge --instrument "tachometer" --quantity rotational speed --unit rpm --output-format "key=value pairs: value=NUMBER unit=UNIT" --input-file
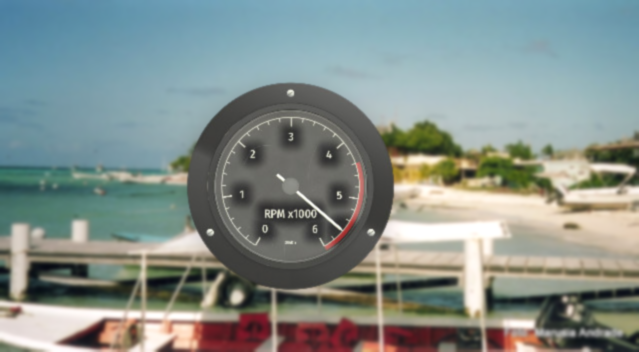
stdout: value=5600 unit=rpm
